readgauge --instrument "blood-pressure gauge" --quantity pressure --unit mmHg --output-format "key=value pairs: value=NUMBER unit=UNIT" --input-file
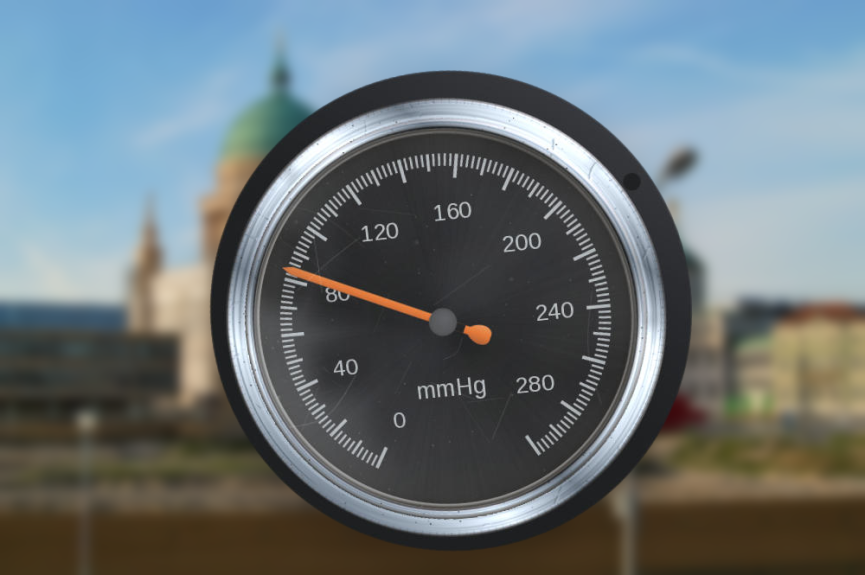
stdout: value=84 unit=mmHg
